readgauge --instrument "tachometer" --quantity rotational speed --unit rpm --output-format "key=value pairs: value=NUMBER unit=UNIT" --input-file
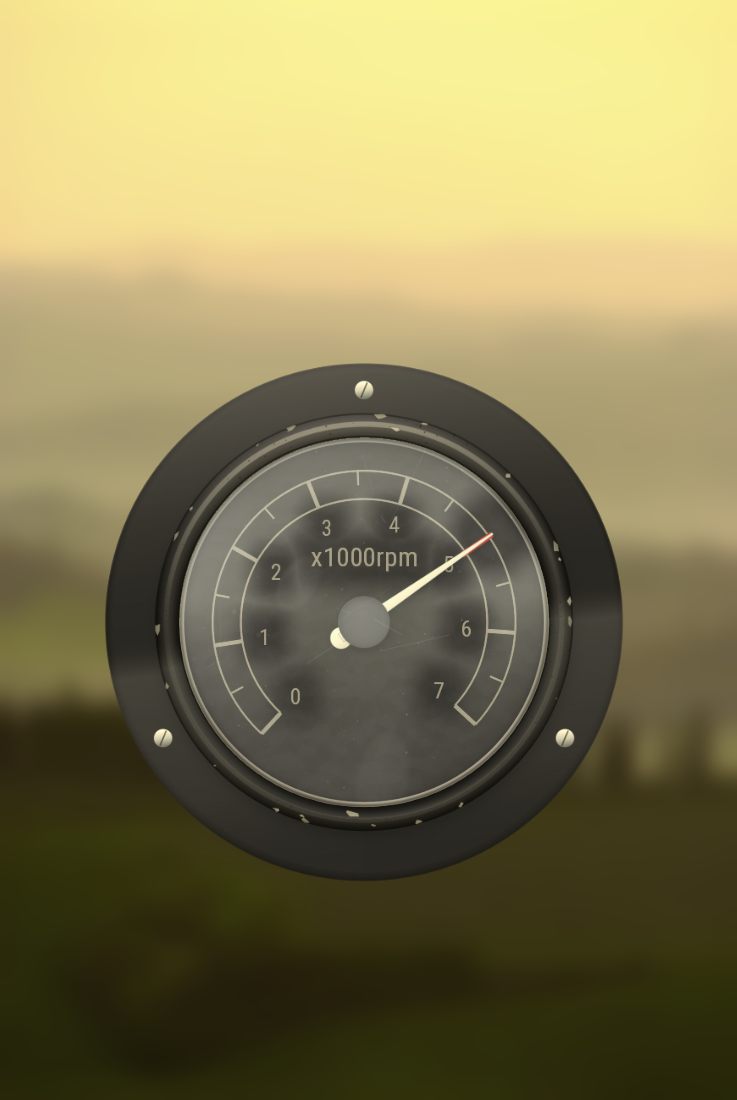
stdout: value=5000 unit=rpm
